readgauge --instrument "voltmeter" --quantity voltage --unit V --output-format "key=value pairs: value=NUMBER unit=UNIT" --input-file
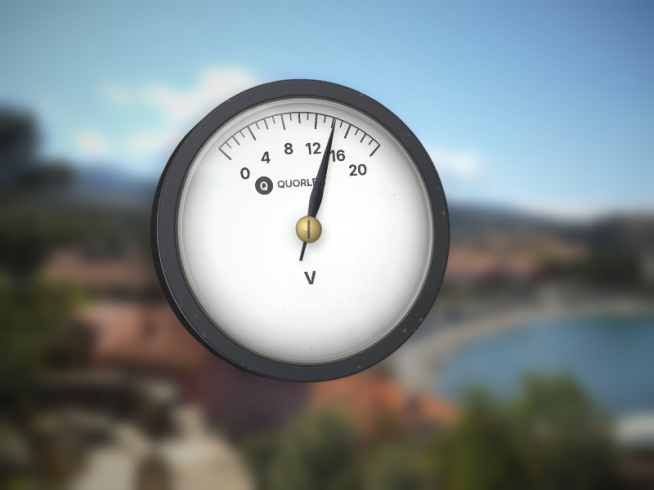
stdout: value=14 unit=V
